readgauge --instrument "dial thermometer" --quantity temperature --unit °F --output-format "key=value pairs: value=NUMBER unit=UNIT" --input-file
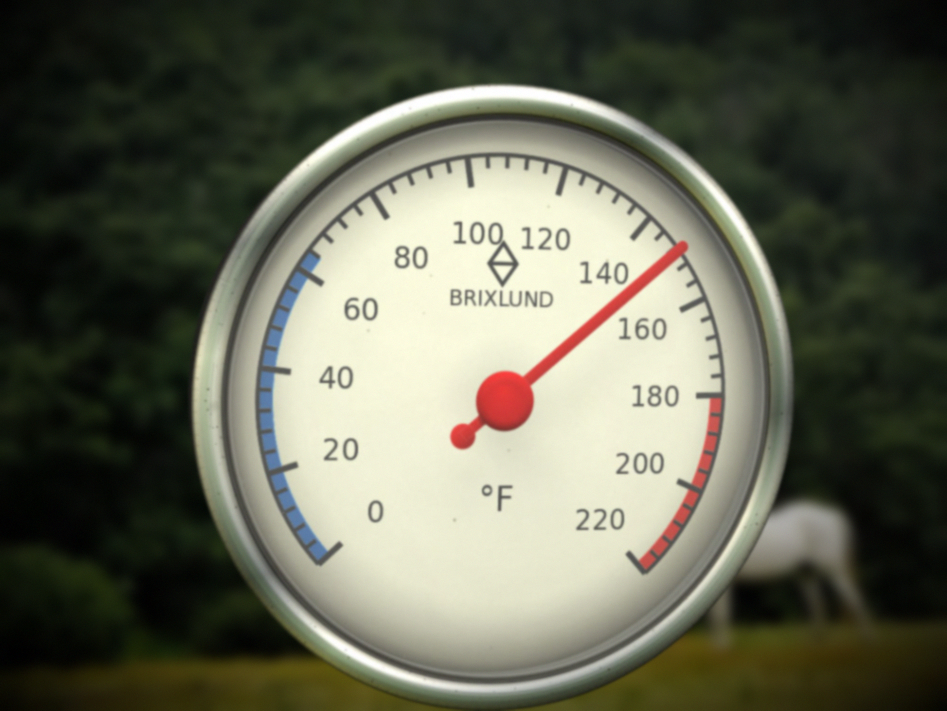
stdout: value=148 unit=°F
